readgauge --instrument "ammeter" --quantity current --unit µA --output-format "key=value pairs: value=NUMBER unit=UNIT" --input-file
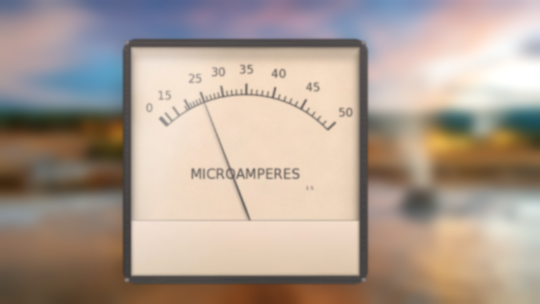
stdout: value=25 unit=µA
